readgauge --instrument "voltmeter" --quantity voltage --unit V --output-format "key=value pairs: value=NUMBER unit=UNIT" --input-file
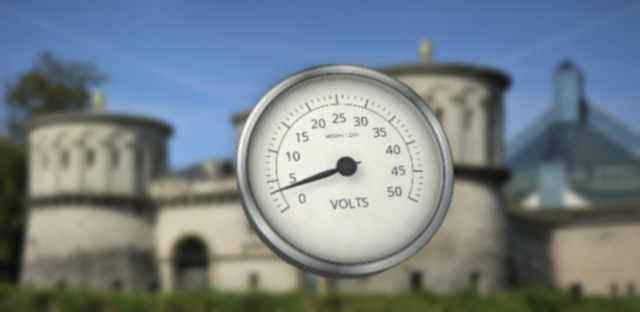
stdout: value=3 unit=V
